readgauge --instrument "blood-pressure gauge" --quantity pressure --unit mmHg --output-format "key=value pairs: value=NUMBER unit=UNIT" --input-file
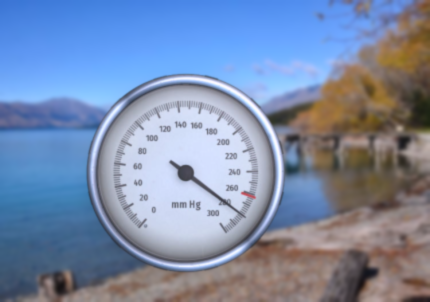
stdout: value=280 unit=mmHg
